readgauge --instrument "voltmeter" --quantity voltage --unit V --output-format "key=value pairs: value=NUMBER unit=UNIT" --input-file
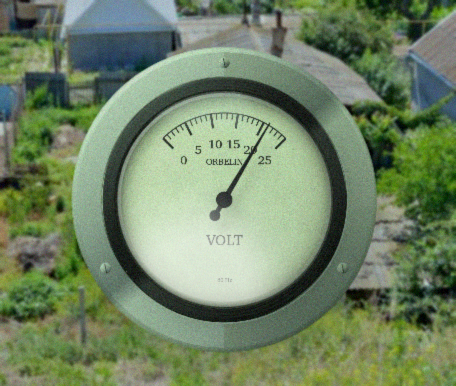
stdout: value=21 unit=V
